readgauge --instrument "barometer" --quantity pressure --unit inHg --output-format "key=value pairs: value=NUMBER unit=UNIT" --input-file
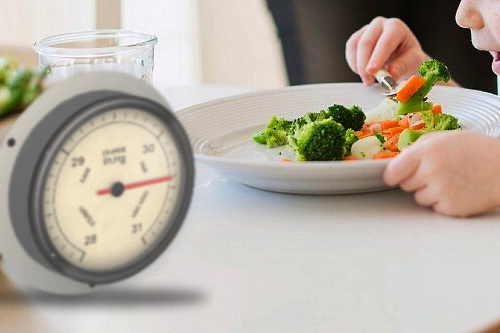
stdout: value=30.4 unit=inHg
